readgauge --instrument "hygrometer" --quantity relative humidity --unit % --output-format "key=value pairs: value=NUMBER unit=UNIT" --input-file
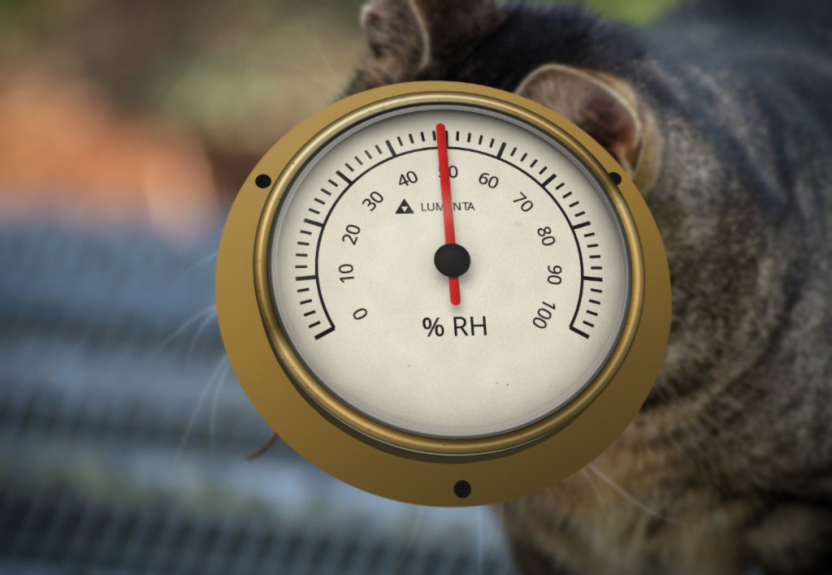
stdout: value=49 unit=%
